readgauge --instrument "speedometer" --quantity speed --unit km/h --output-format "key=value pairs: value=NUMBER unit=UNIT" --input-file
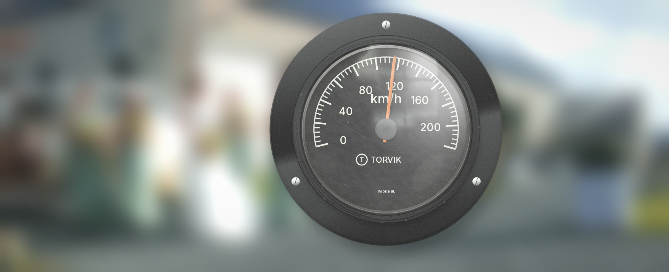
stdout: value=116 unit=km/h
